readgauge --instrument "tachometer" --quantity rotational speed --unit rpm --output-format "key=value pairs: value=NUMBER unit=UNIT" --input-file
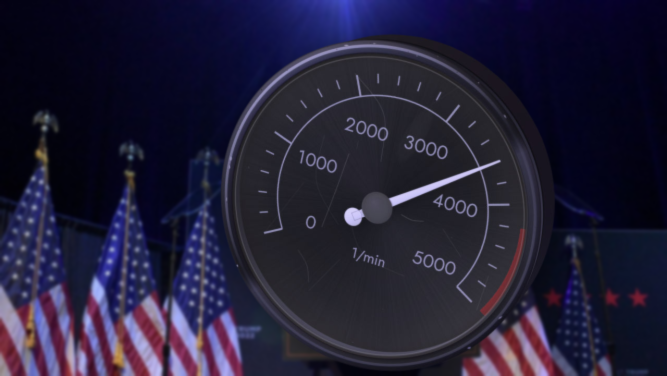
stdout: value=3600 unit=rpm
